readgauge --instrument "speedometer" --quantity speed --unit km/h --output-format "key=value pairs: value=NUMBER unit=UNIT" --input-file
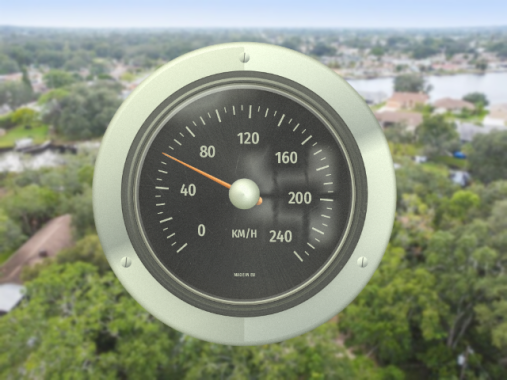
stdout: value=60 unit=km/h
